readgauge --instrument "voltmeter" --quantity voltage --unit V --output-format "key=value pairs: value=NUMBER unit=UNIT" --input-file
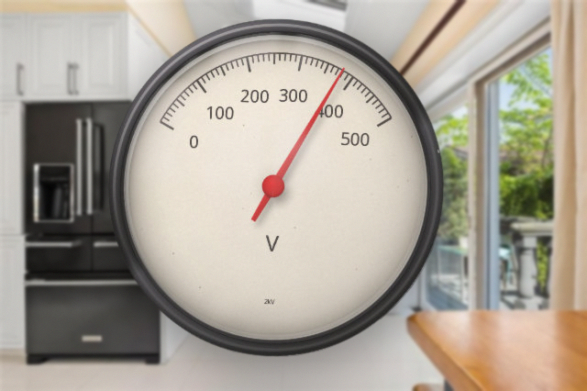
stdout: value=380 unit=V
